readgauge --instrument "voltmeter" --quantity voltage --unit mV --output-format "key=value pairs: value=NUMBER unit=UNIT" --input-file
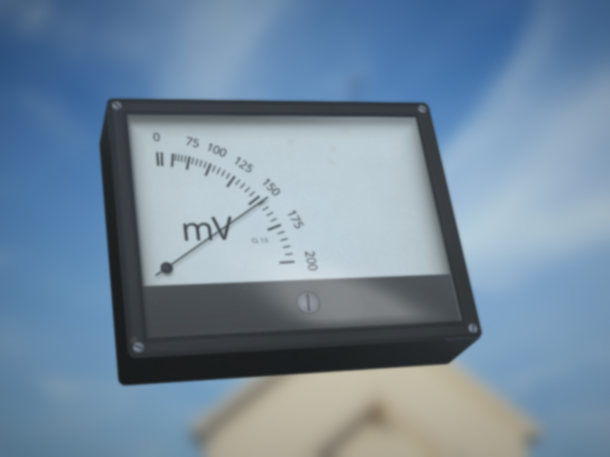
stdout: value=155 unit=mV
